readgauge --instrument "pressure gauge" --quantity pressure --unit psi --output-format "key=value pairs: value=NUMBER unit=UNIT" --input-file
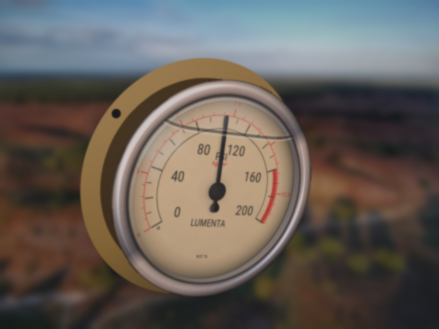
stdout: value=100 unit=psi
